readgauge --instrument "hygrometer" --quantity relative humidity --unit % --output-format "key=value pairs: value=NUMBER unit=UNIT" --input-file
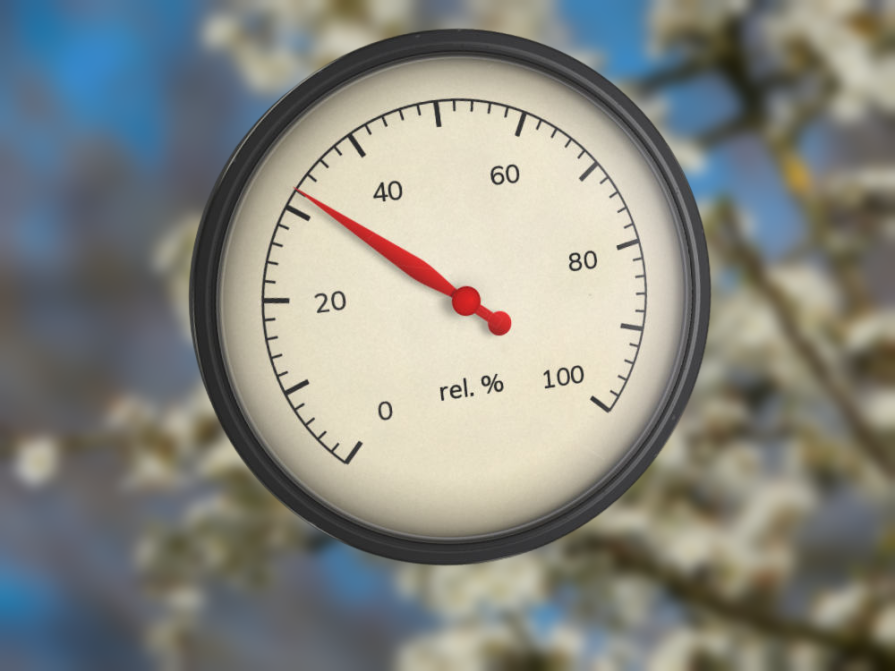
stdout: value=32 unit=%
